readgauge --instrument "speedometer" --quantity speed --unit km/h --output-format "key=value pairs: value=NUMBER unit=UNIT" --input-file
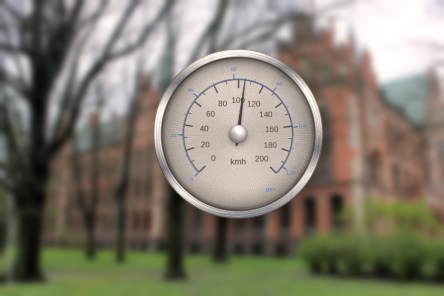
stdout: value=105 unit=km/h
